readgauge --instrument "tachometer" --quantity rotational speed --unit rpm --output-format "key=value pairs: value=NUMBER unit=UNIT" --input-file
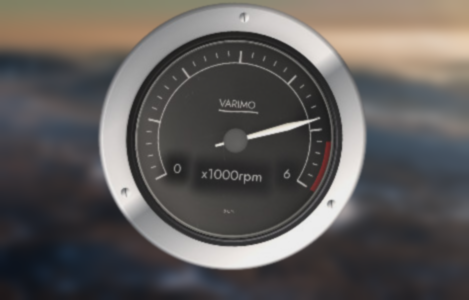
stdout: value=4800 unit=rpm
